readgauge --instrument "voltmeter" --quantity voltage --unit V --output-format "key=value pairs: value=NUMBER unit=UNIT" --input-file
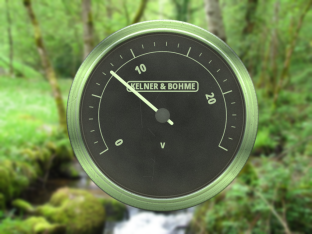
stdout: value=7.5 unit=V
